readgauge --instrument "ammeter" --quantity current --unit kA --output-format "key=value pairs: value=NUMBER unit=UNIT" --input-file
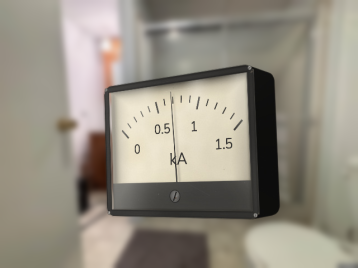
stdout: value=0.7 unit=kA
